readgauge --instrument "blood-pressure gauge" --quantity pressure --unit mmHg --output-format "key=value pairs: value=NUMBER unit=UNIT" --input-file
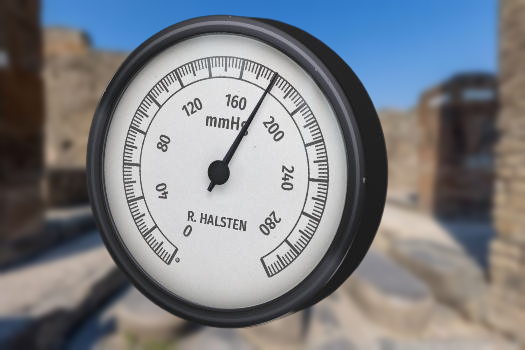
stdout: value=180 unit=mmHg
